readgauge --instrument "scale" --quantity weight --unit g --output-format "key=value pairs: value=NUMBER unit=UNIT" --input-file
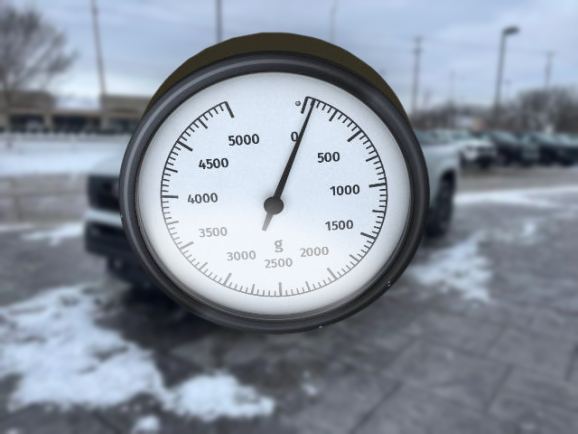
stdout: value=50 unit=g
